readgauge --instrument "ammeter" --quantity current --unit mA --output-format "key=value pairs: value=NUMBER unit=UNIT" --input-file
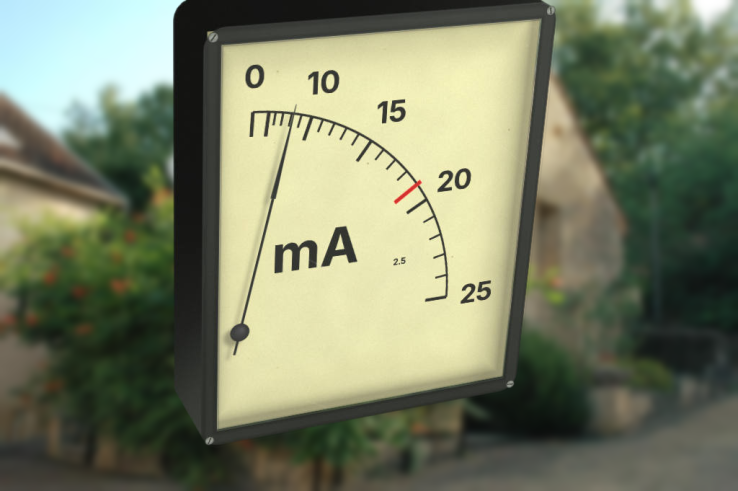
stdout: value=8 unit=mA
